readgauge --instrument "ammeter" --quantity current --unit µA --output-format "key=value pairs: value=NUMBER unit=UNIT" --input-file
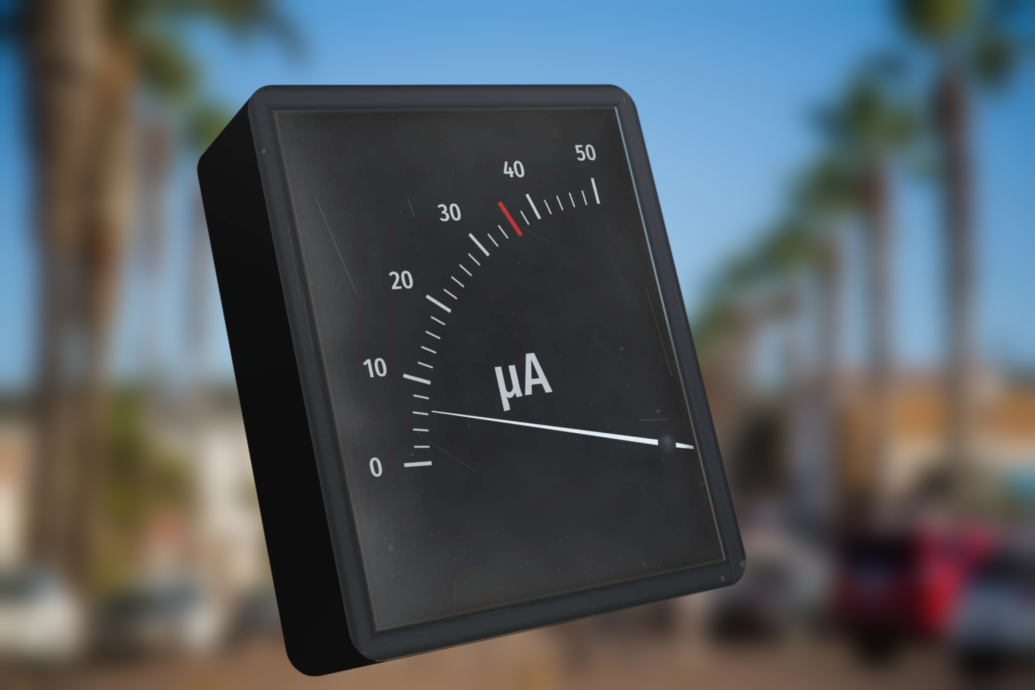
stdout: value=6 unit=µA
